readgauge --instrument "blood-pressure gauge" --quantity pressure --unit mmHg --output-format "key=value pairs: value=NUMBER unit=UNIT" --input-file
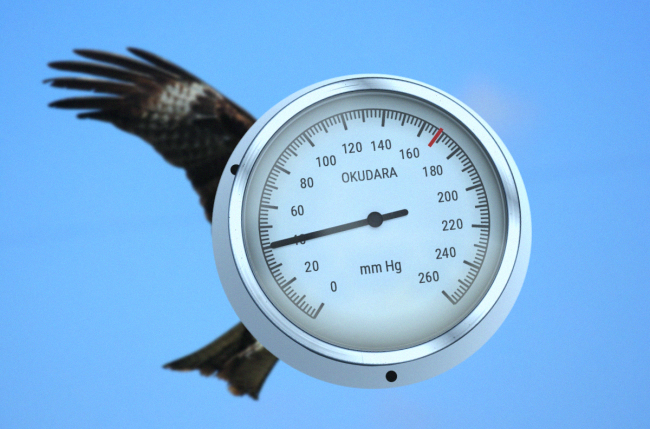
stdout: value=40 unit=mmHg
